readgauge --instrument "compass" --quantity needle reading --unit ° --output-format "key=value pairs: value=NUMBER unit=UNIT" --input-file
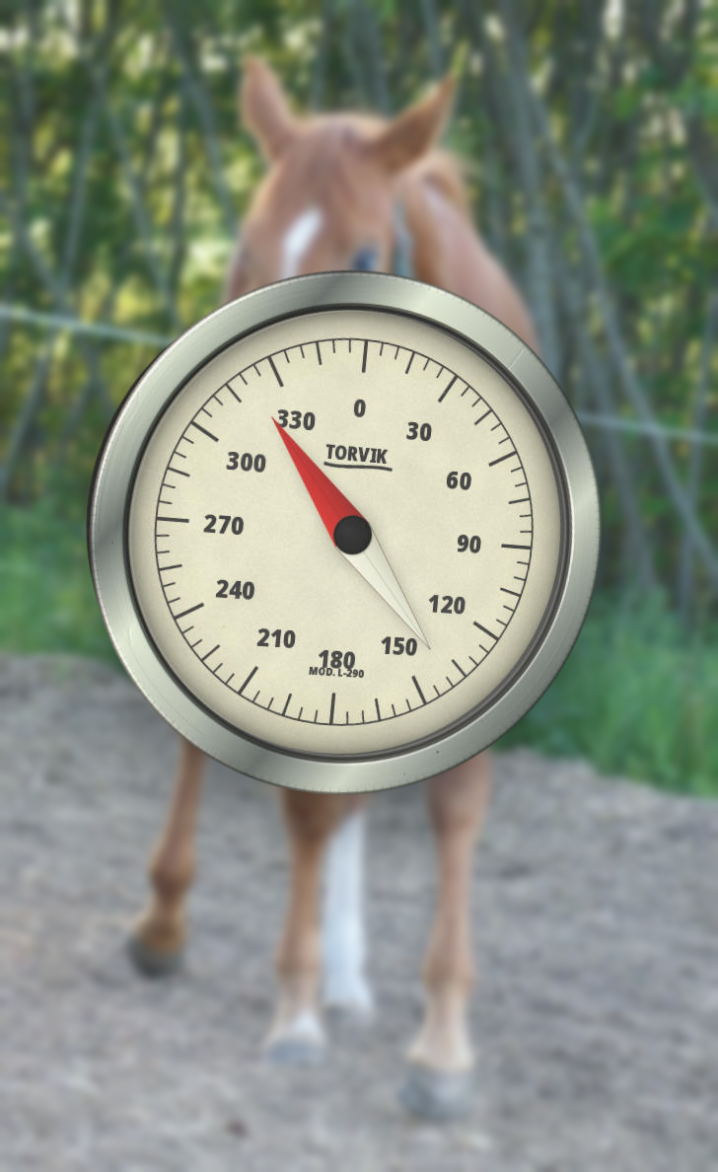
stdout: value=320 unit=°
